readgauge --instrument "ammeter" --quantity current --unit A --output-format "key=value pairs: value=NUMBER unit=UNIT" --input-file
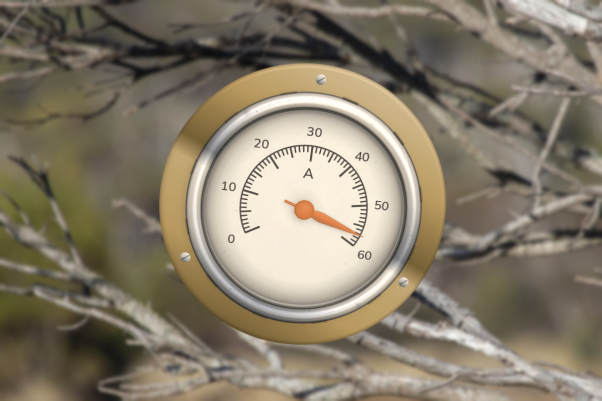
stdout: value=57 unit=A
